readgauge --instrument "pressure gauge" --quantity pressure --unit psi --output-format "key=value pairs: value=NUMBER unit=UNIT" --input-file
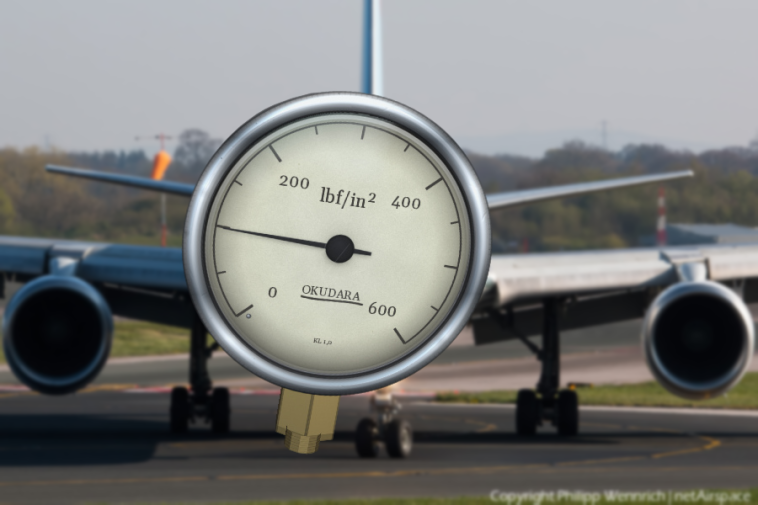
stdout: value=100 unit=psi
